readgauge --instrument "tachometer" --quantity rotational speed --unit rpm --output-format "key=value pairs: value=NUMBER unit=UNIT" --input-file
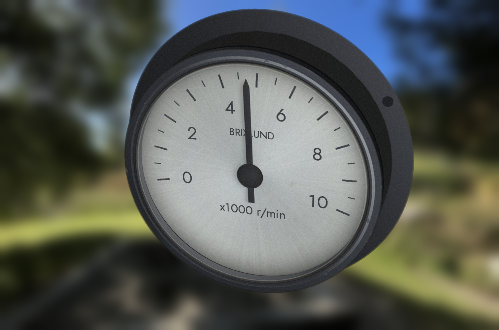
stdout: value=4750 unit=rpm
